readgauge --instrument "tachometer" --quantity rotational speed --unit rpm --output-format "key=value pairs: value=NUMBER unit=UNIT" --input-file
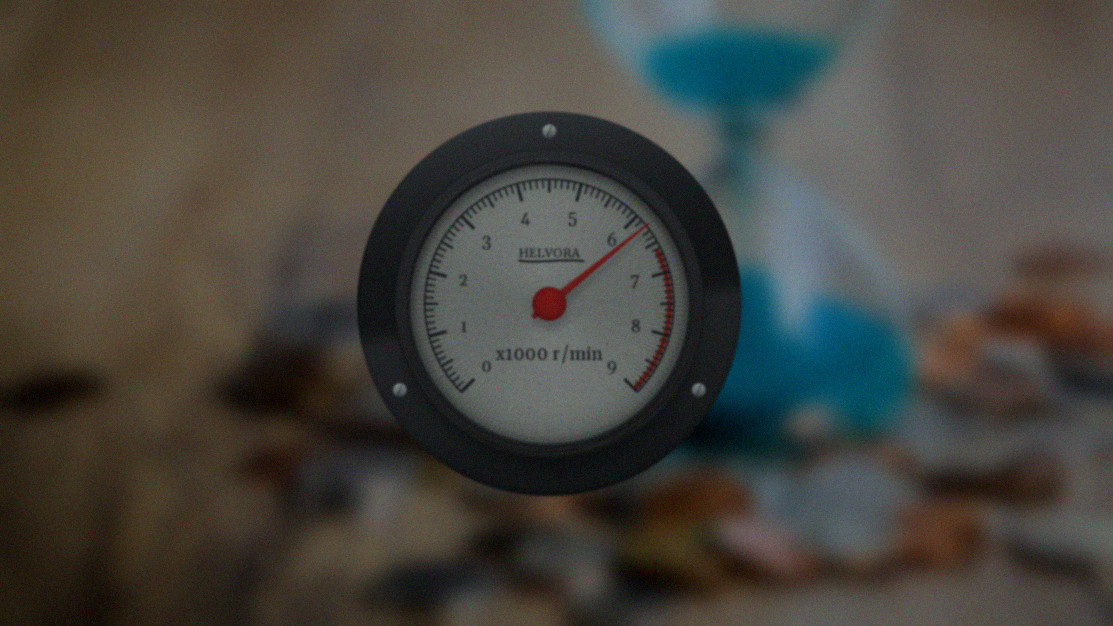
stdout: value=6200 unit=rpm
